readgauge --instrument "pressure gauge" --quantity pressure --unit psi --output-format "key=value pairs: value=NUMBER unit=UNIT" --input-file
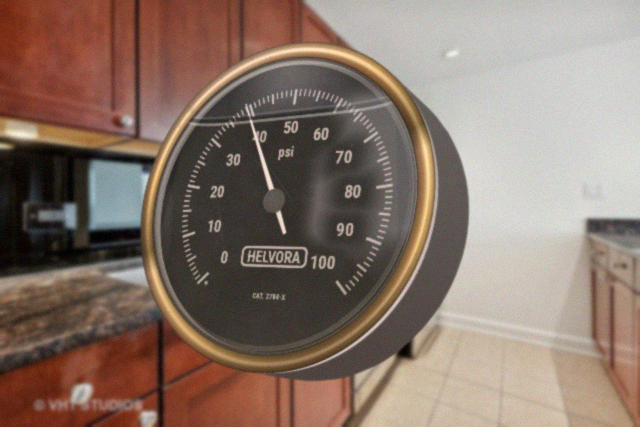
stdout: value=40 unit=psi
